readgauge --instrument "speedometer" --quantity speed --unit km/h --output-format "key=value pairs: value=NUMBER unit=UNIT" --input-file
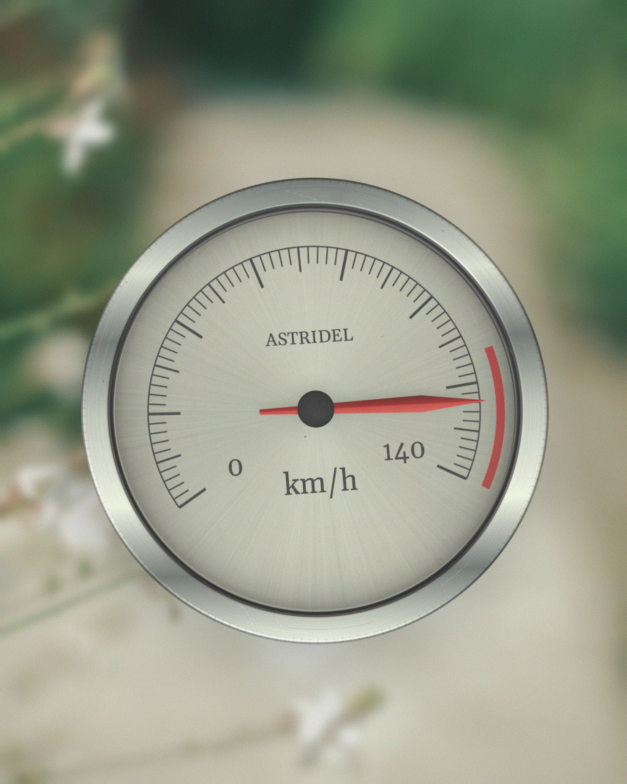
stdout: value=124 unit=km/h
